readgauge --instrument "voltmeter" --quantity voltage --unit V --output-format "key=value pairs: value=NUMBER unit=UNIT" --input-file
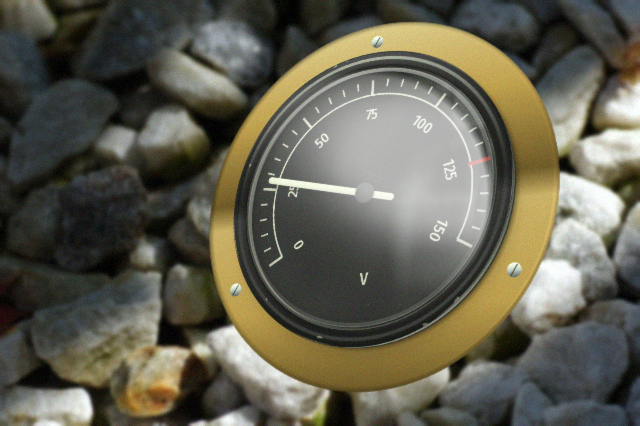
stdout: value=27.5 unit=V
